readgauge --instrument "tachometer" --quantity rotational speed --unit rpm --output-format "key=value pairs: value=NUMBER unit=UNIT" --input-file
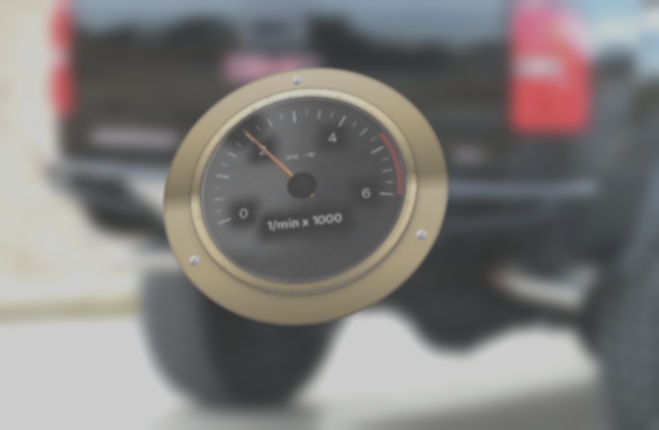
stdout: value=2000 unit=rpm
